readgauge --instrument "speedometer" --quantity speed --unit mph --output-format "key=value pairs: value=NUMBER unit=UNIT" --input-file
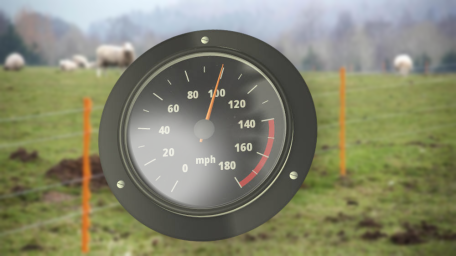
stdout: value=100 unit=mph
